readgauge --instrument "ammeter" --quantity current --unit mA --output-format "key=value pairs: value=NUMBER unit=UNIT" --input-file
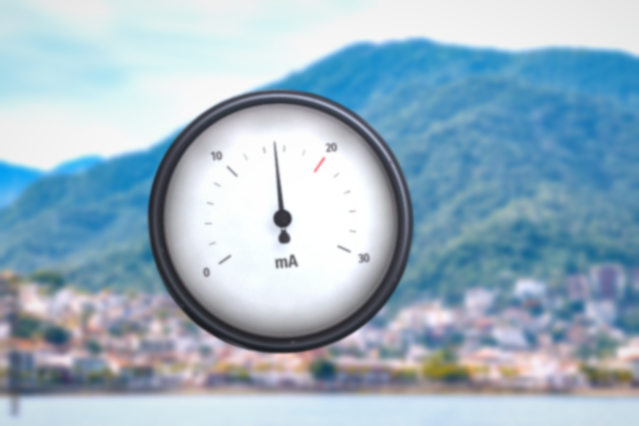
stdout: value=15 unit=mA
